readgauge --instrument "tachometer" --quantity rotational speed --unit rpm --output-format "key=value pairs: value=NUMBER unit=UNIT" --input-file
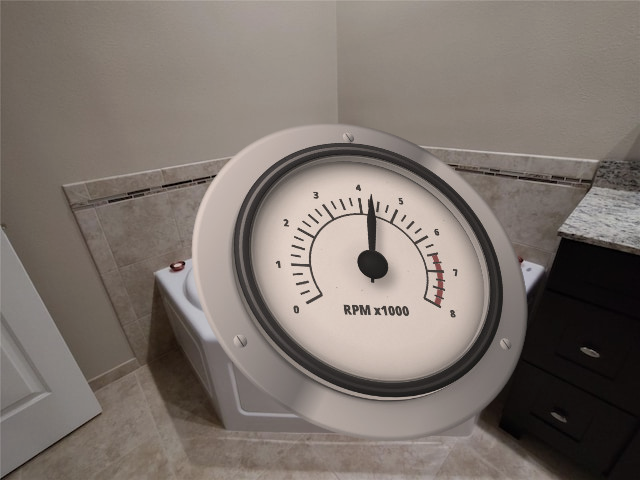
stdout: value=4250 unit=rpm
